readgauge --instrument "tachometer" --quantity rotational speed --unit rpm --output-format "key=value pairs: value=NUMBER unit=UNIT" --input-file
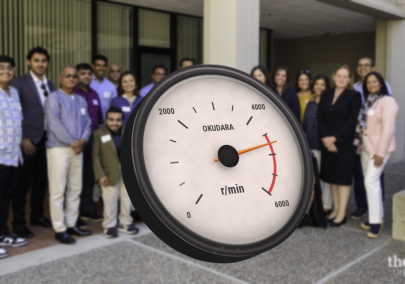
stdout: value=4750 unit=rpm
